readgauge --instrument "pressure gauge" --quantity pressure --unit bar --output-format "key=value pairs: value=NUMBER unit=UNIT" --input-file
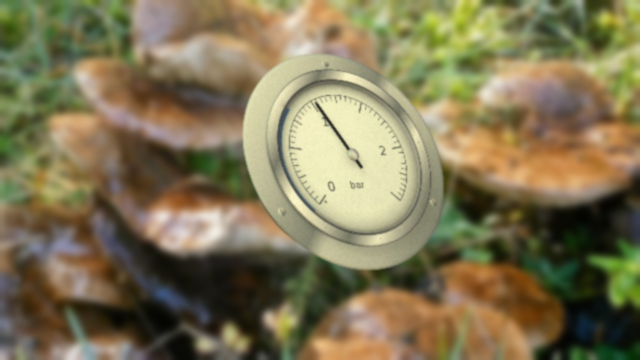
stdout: value=1 unit=bar
